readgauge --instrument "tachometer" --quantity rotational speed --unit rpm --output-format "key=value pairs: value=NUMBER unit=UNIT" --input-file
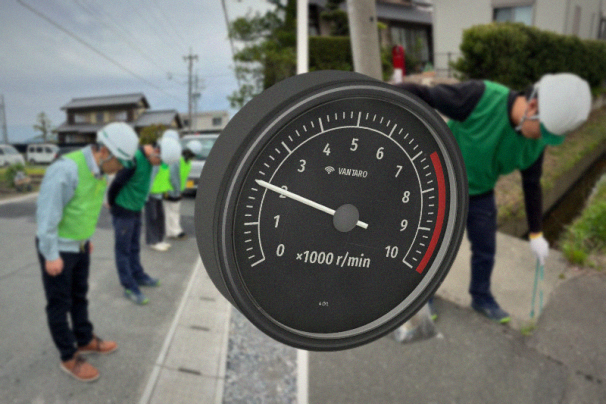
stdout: value=2000 unit=rpm
